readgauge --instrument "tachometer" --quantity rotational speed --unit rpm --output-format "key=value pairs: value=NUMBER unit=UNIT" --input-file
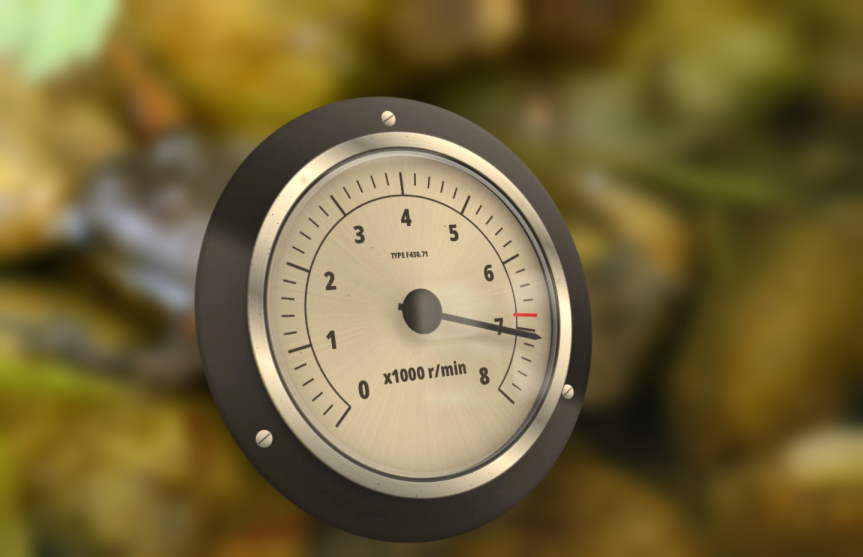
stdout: value=7100 unit=rpm
